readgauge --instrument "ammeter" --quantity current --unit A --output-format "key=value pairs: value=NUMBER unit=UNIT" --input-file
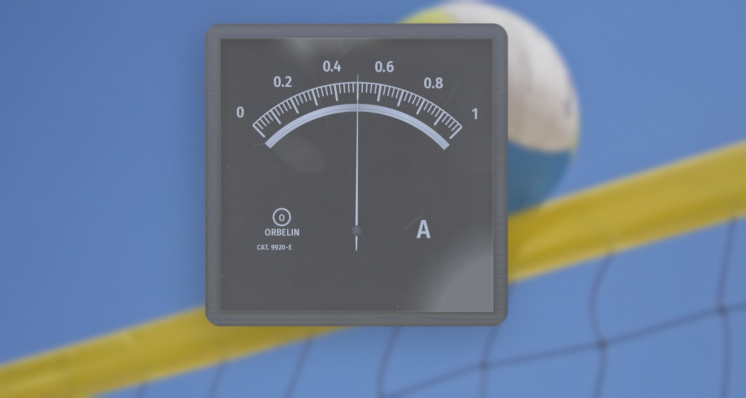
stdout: value=0.5 unit=A
